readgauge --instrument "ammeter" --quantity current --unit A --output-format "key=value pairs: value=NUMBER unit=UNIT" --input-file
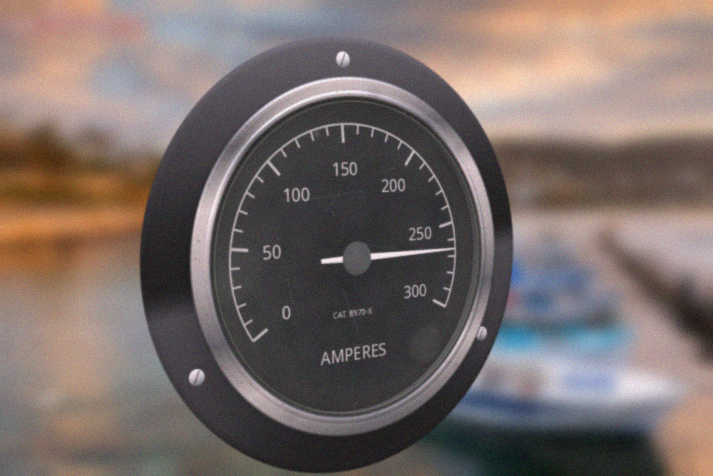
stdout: value=265 unit=A
